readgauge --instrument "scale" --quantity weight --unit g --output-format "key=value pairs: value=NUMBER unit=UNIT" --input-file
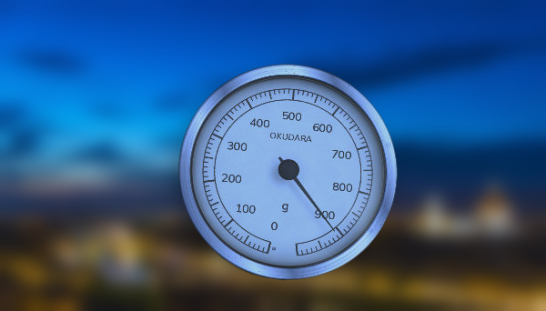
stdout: value=910 unit=g
